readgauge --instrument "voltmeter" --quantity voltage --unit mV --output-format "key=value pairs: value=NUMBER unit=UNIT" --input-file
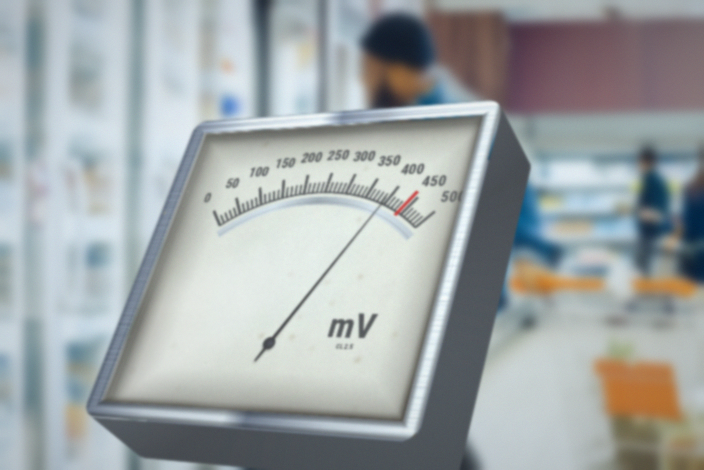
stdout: value=400 unit=mV
